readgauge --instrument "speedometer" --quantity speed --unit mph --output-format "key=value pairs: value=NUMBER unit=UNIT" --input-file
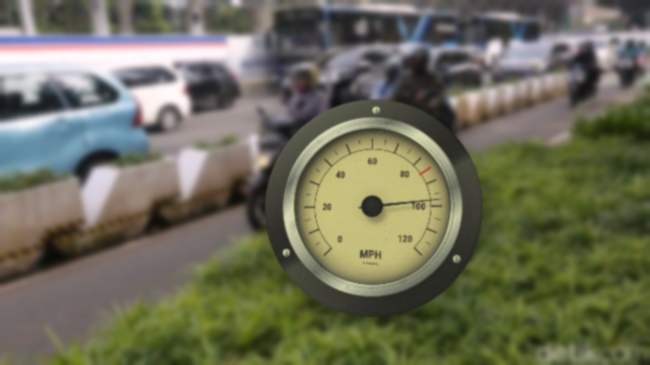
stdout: value=97.5 unit=mph
